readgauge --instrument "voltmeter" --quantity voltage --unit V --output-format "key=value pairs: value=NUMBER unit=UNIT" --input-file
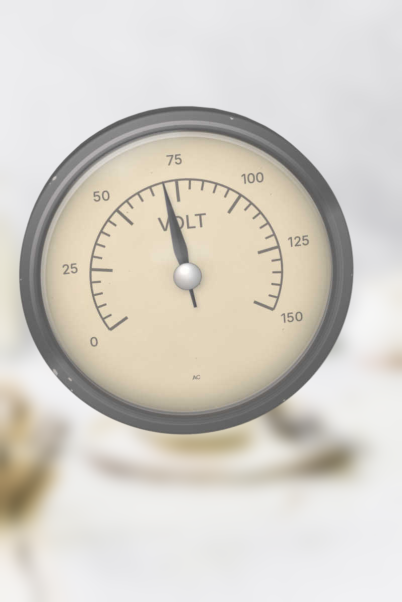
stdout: value=70 unit=V
